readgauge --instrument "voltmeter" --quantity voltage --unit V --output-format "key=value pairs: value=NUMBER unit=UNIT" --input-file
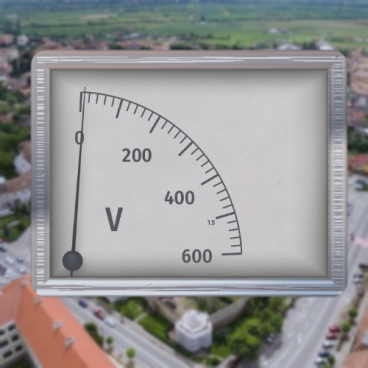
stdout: value=10 unit=V
